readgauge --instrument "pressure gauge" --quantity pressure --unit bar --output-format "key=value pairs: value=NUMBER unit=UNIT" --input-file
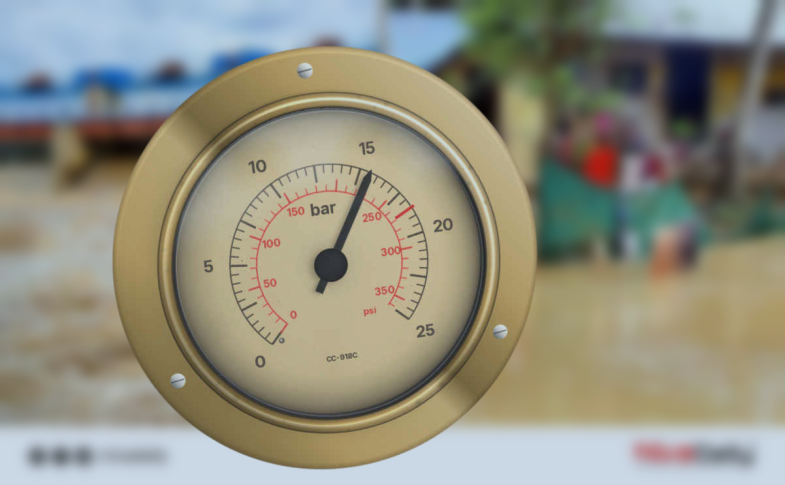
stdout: value=15.5 unit=bar
